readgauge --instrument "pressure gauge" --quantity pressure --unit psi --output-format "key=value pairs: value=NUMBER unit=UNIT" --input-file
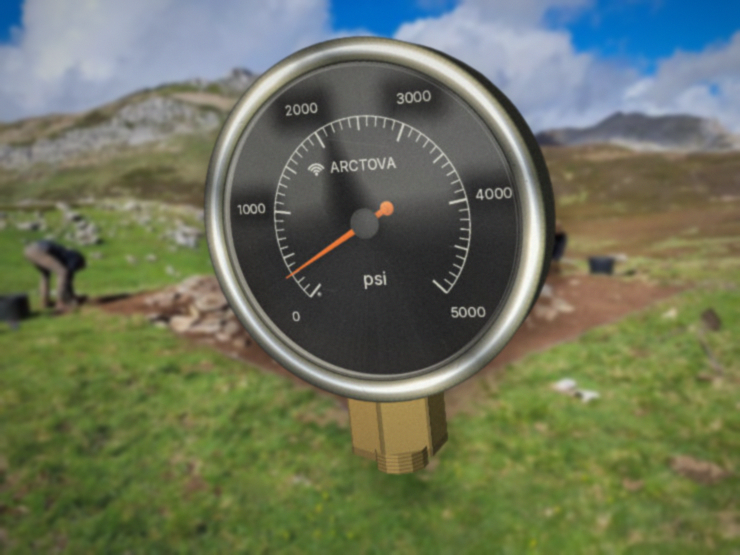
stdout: value=300 unit=psi
